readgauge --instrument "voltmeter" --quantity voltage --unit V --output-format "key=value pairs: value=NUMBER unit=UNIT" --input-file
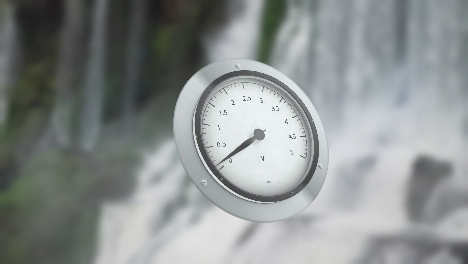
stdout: value=0.1 unit=V
